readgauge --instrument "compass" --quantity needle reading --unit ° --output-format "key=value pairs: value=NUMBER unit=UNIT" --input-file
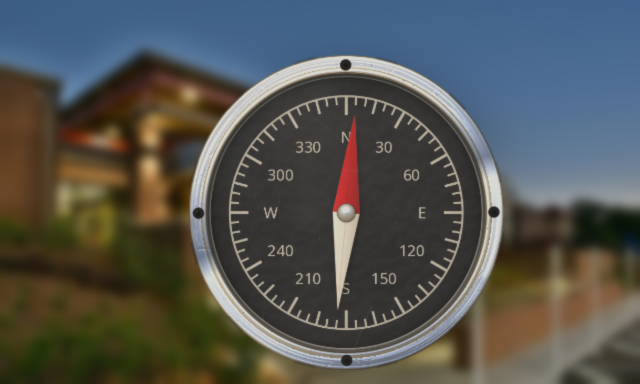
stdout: value=5 unit=°
